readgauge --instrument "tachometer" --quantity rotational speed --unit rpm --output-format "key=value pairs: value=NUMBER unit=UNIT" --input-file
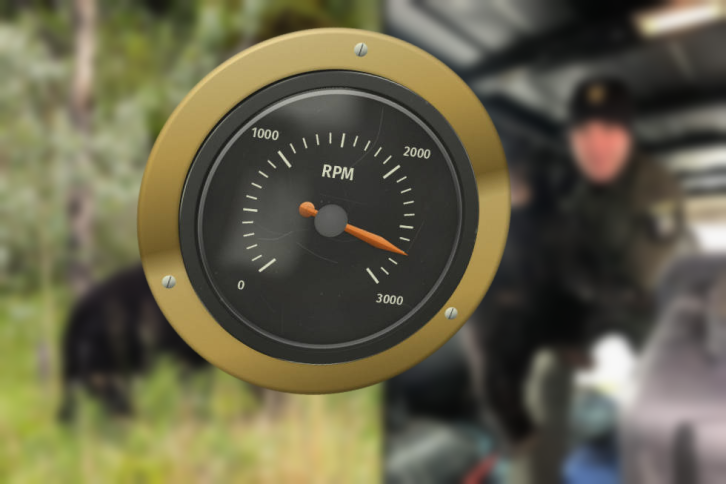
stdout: value=2700 unit=rpm
